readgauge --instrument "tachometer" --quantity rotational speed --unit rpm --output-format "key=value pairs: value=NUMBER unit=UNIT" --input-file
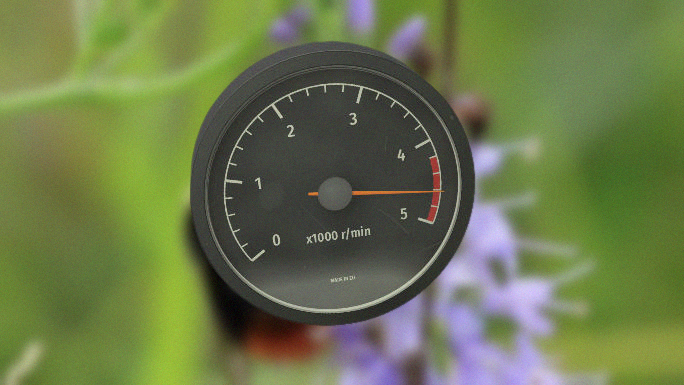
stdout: value=4600 unit=rpm
